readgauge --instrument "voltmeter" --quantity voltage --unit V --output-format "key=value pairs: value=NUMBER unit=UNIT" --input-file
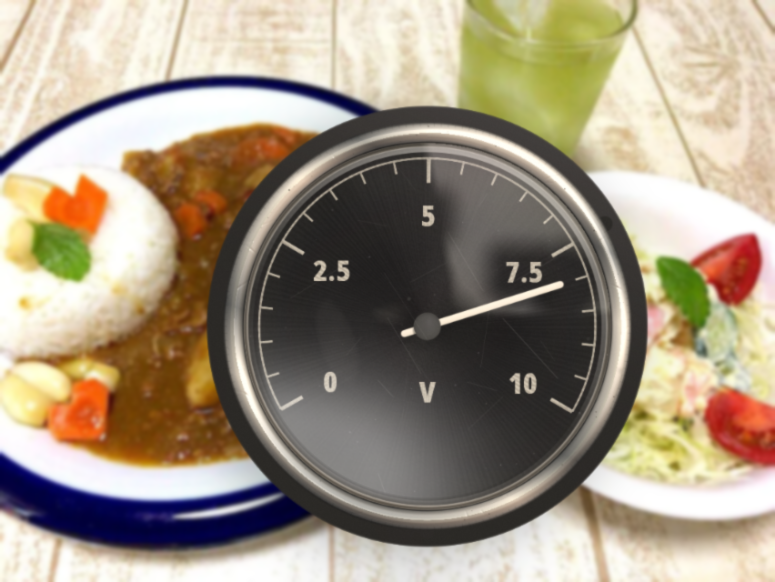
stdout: value=8 unit=V
